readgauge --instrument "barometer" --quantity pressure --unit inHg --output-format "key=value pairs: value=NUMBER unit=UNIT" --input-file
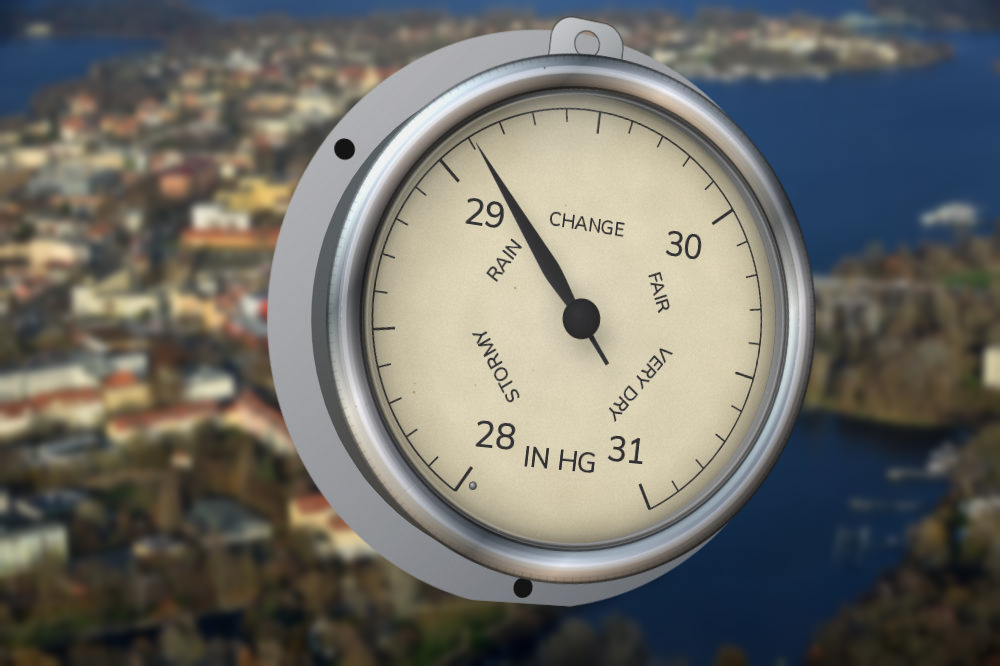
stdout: value=29.1 unit=inHg
